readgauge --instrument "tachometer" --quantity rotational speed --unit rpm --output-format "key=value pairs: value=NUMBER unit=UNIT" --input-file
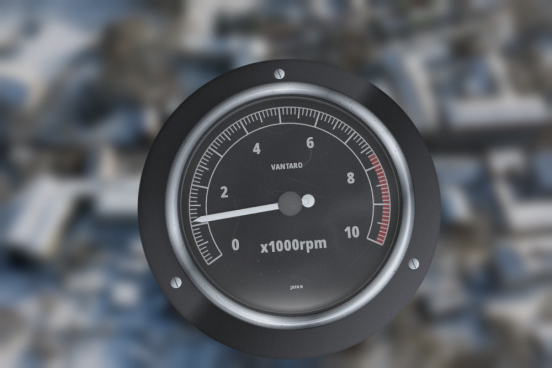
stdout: value=1100 unit=rpm
